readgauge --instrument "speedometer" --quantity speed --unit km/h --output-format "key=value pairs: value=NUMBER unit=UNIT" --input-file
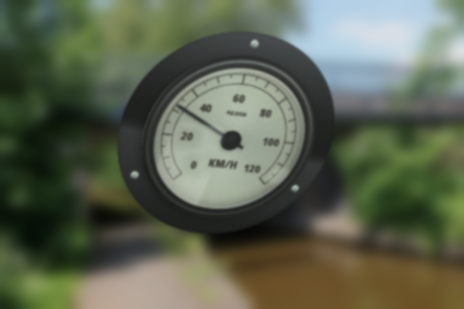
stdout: value=32.5 unit=km/h
